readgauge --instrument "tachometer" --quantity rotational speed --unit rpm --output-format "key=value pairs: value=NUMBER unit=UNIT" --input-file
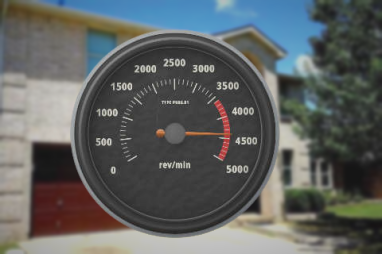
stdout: value=4400 unit=rpm
